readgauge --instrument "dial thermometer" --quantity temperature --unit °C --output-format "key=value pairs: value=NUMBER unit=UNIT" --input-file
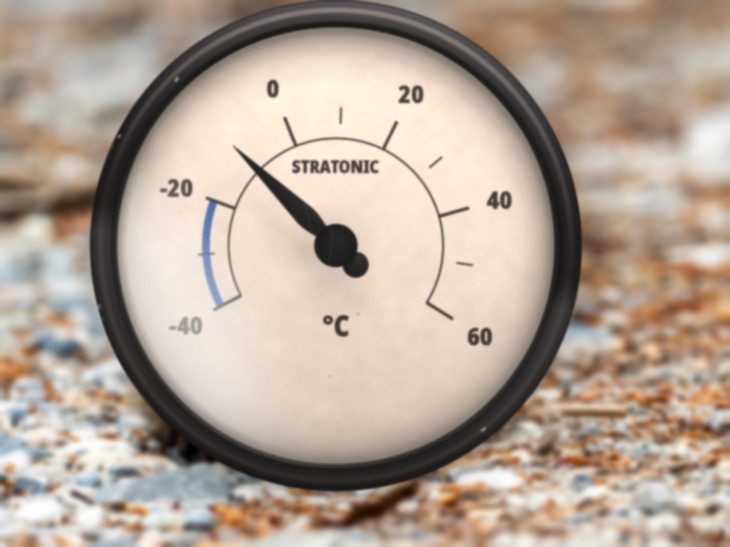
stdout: value=-10 unit=°C
